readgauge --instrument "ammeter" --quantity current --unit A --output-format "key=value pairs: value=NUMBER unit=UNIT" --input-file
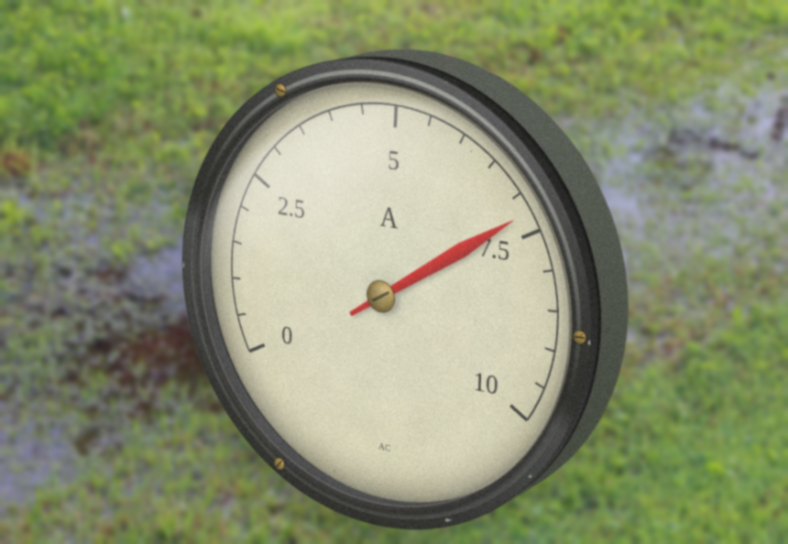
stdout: value=7.25 unit=A
